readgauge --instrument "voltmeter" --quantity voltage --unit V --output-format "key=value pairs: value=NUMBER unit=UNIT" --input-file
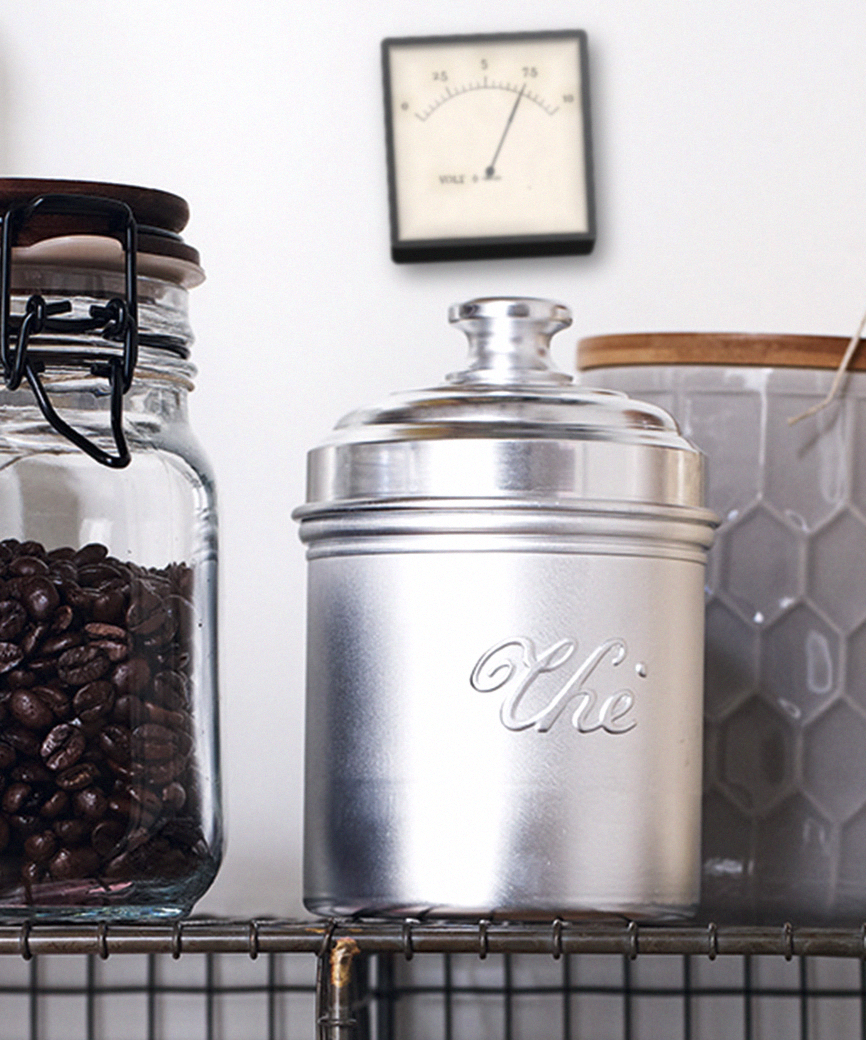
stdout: value=7.5 unit=V
